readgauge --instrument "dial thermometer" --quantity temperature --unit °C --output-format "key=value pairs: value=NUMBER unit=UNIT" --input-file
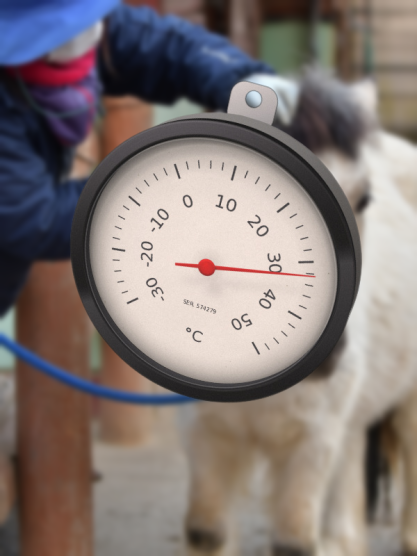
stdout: value=32 unit=°C
